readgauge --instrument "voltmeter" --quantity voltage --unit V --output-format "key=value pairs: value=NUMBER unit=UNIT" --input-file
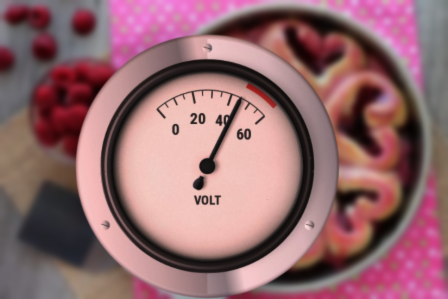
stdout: value=45 unit=V
